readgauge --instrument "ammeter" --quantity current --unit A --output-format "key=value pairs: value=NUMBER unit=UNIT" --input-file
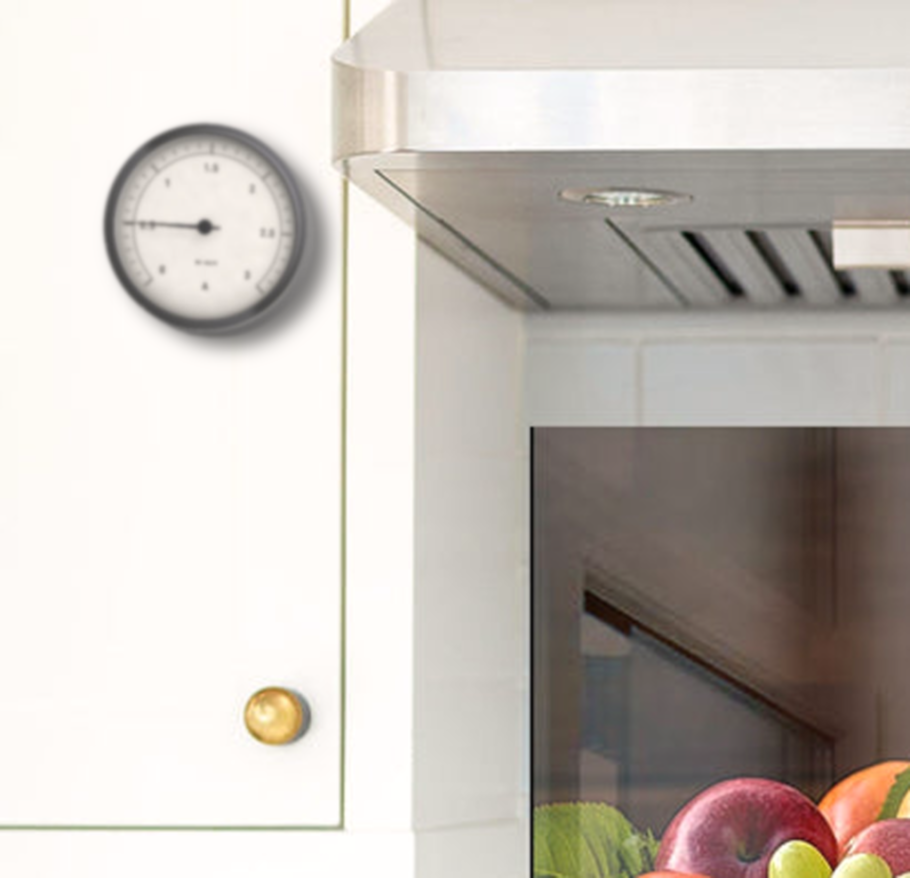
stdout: value=0.5 unit=A
